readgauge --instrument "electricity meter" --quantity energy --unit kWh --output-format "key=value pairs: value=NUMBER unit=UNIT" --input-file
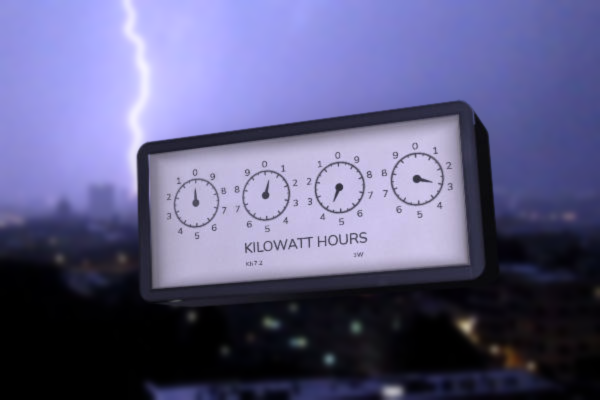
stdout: value=43 unit=kWh
